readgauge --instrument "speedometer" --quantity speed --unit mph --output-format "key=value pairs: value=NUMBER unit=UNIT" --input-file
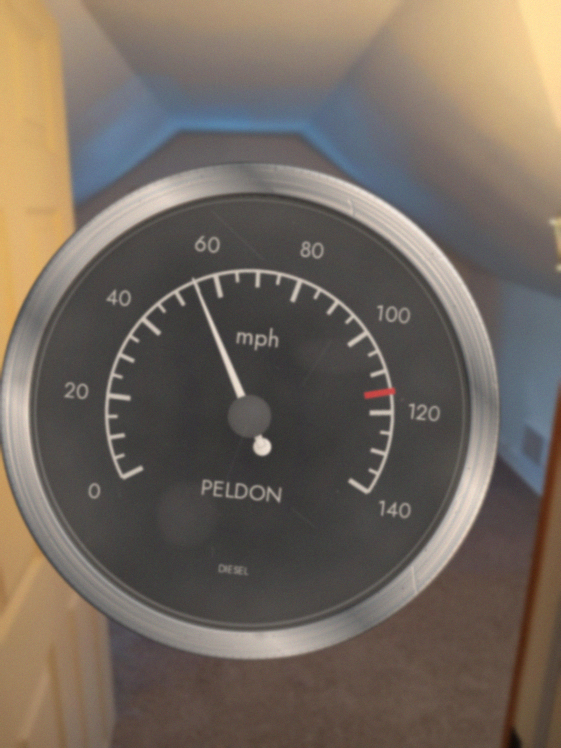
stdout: value=55 unit=mph
